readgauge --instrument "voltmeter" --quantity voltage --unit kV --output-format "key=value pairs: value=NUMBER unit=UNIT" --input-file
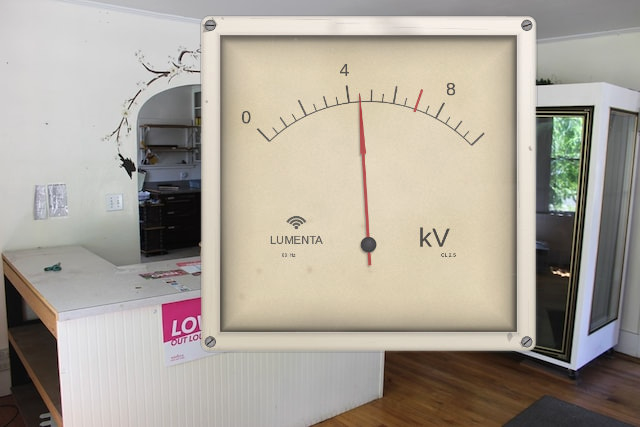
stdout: value=4.5 unit=kV
